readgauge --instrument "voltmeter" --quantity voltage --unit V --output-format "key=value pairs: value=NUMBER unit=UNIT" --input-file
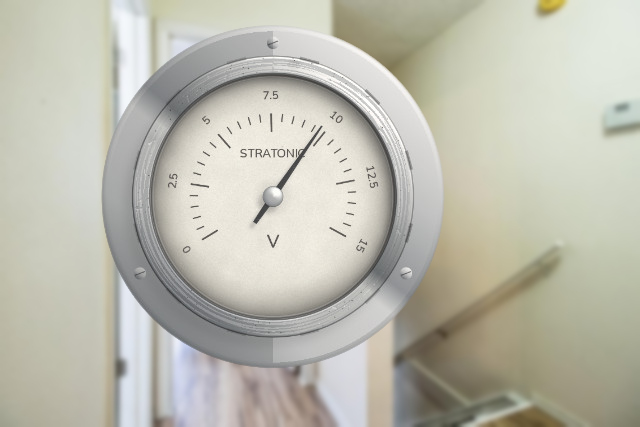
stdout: value=9.75 unit=V
